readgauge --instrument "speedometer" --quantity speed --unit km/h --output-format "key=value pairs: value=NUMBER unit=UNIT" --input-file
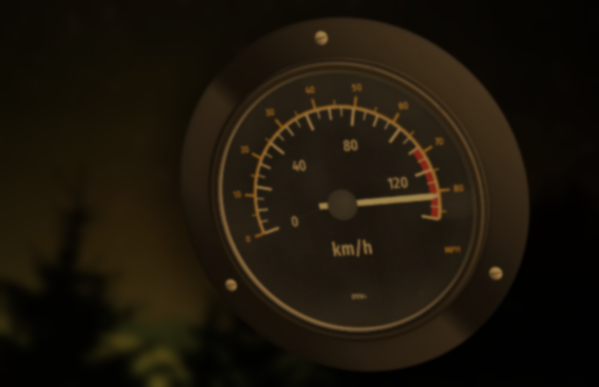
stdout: value=130 unit=km/h
